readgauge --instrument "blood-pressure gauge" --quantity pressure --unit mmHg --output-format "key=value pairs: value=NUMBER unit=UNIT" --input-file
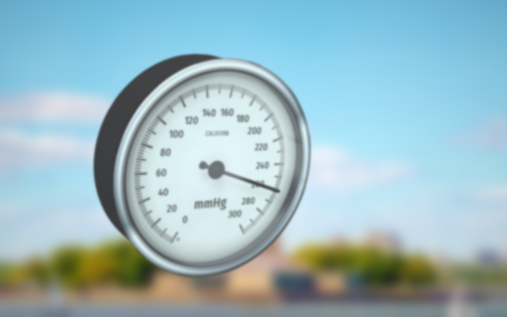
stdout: value=260 unit=mmHg
